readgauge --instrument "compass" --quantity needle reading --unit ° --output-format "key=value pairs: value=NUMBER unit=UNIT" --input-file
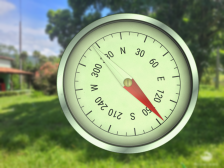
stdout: value=145 unit=°
